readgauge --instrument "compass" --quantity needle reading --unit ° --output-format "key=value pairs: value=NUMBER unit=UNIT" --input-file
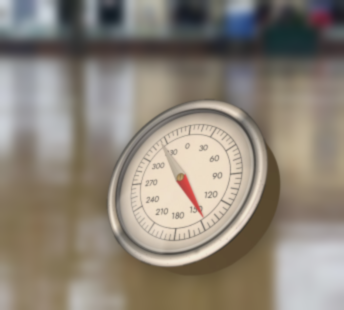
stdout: value=145 unit=°
